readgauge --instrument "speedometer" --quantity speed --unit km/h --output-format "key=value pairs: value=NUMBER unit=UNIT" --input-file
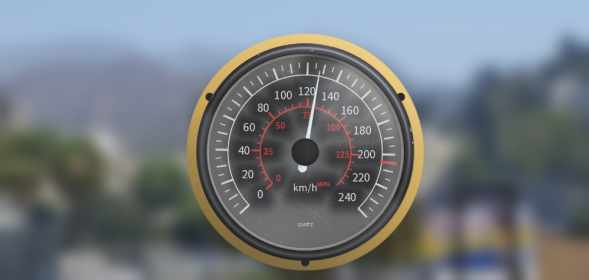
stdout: value=127.5 unit=km/h
